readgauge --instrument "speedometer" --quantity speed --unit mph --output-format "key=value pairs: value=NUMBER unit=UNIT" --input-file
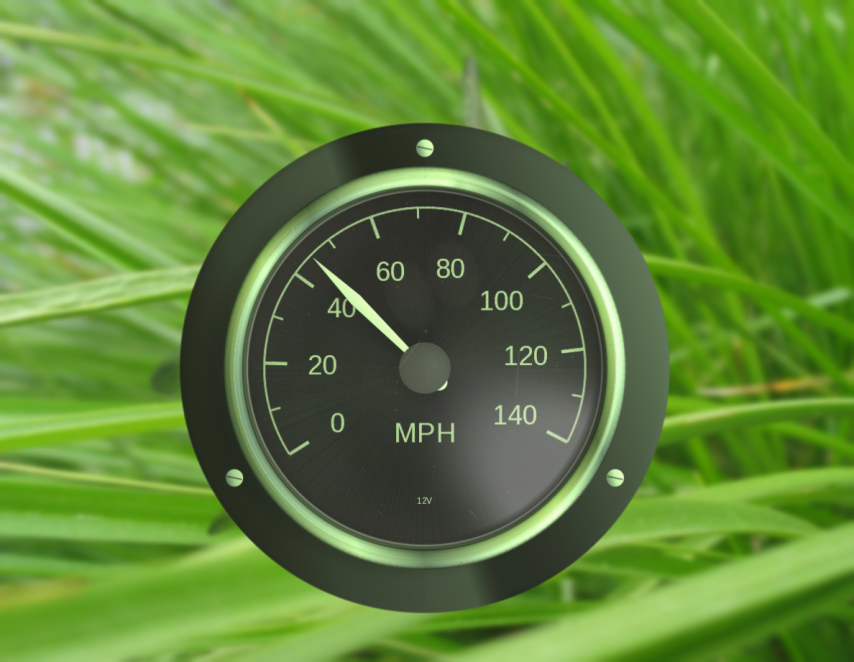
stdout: value=45 unit=mph
